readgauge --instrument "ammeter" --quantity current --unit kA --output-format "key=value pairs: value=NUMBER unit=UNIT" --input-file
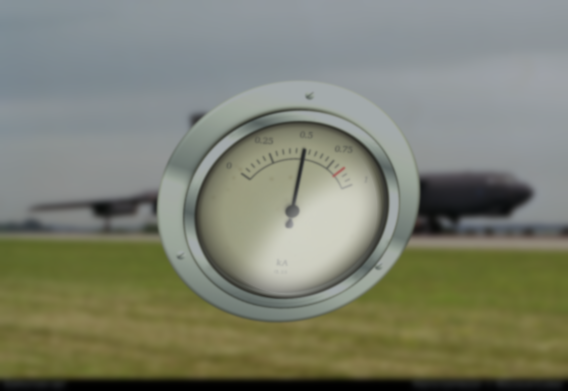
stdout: value=0.5 unit=kA
